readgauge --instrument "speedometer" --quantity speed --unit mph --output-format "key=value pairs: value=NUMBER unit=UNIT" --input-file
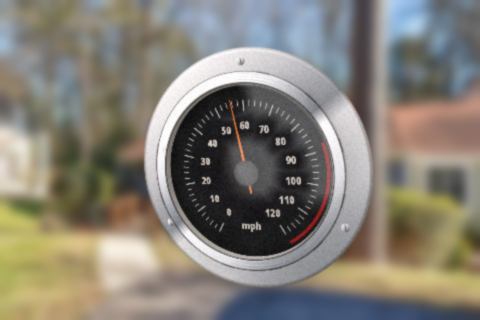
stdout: value=56 unit=mph
